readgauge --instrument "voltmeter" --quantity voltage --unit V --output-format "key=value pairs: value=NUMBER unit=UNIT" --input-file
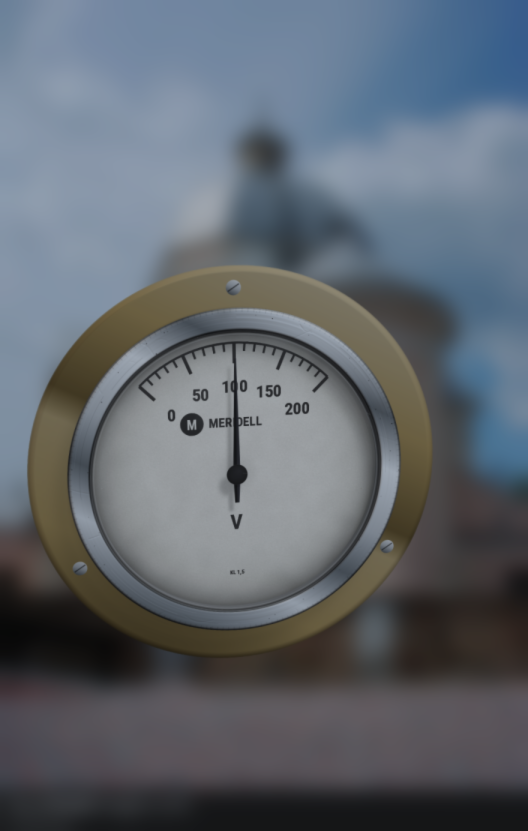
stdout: value=100 unit=V
